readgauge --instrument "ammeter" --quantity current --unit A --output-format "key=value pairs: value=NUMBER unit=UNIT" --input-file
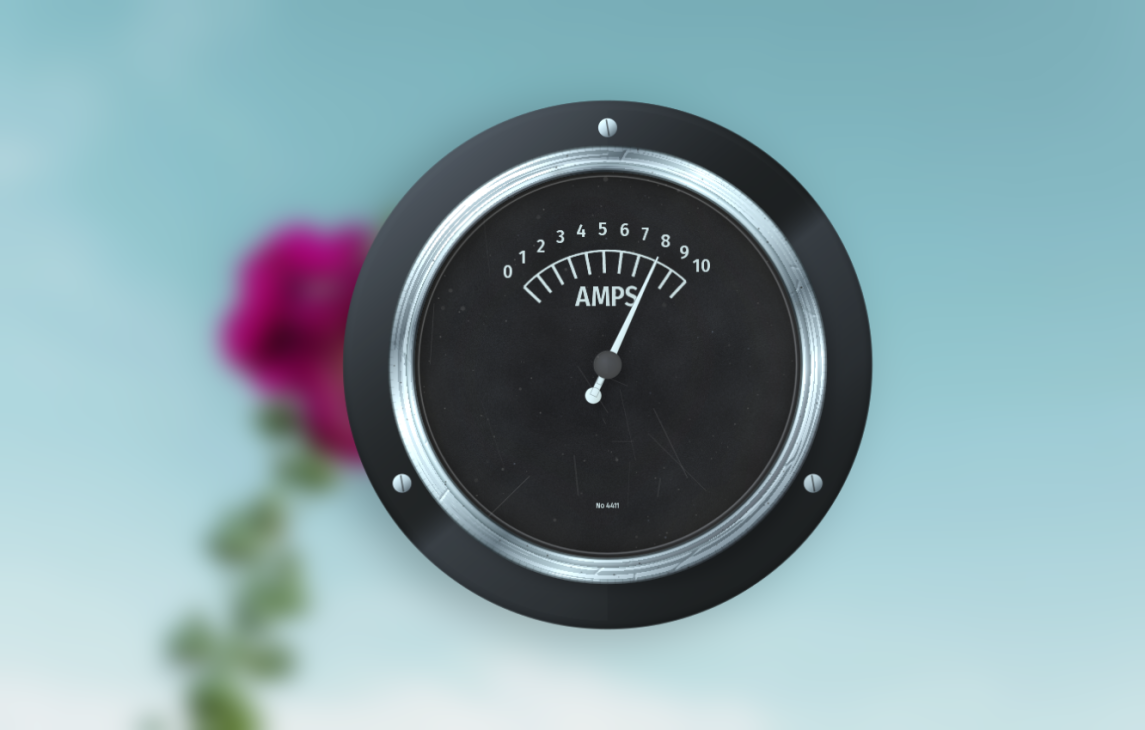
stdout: value=8 unit=A
